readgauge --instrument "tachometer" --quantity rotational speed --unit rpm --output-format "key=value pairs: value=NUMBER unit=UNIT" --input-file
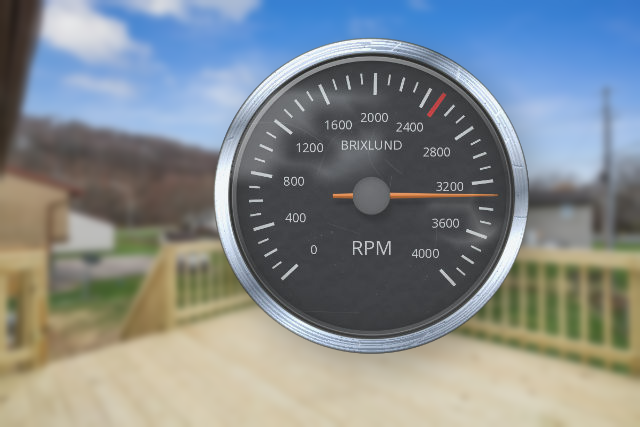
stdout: value=3300 unit=rpm
